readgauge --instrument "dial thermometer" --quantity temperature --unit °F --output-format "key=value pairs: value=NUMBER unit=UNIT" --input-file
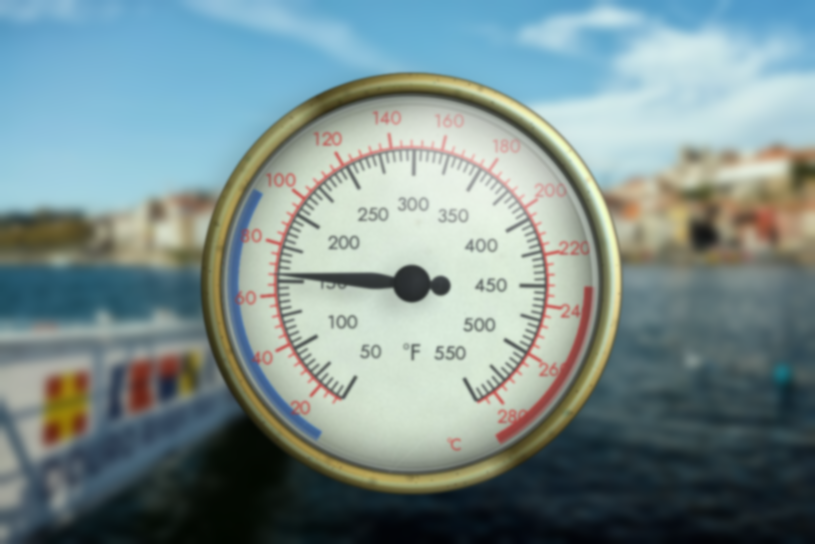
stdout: value=155 unit=°F
